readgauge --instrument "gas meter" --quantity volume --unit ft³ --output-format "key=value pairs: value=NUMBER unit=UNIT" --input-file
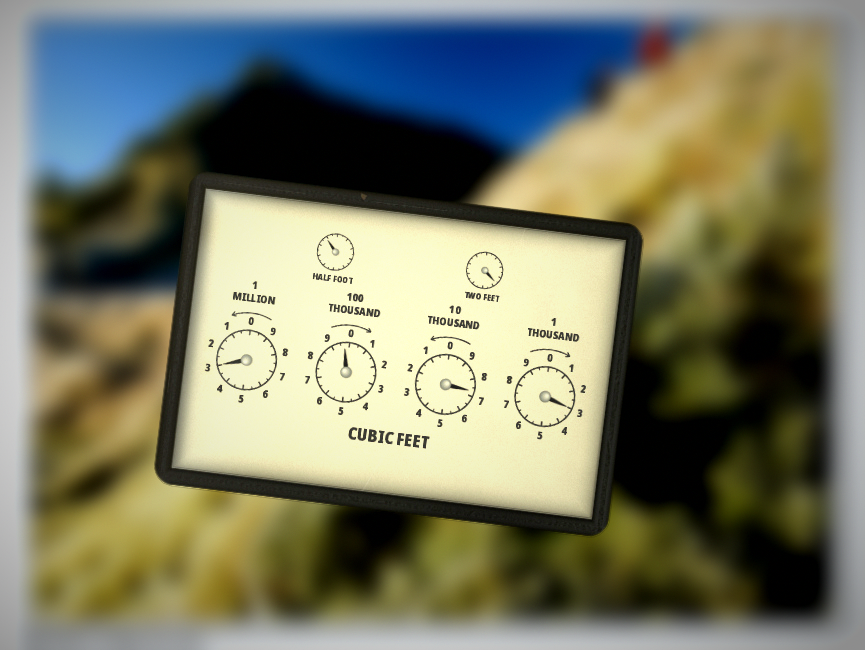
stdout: value=297300 unit=ft³
